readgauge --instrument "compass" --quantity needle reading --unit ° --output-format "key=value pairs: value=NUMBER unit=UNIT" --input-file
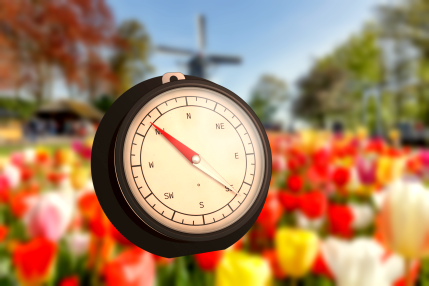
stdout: value=315 unit=°
